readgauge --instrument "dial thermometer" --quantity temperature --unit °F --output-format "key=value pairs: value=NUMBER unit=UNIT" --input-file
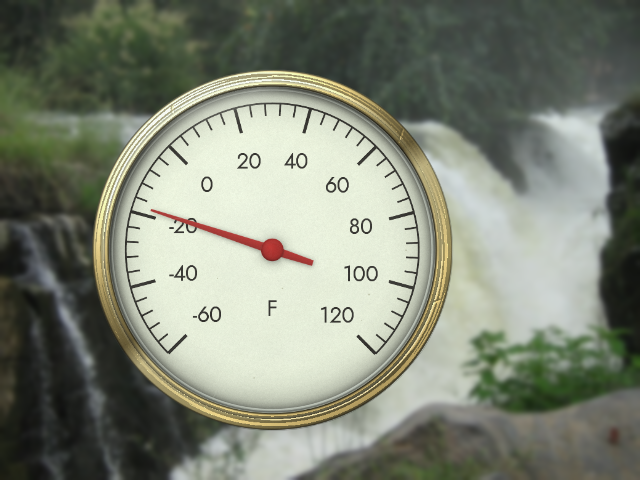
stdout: value=-18 unit=°F
